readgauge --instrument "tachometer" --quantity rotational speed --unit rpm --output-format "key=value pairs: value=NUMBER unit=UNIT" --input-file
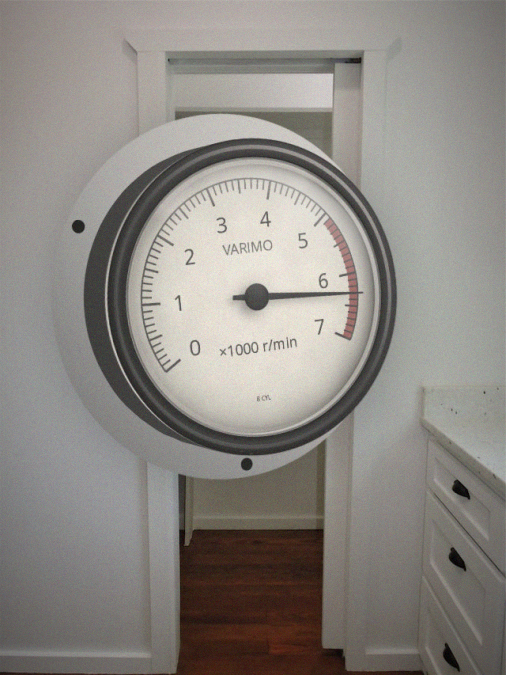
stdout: value=6300 unit=rpm
